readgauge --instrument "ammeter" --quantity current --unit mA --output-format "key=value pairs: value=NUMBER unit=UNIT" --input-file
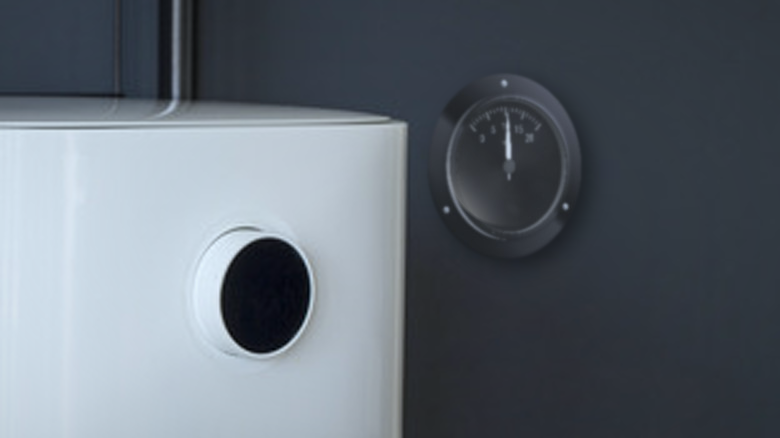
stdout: value=10 unit=mA
